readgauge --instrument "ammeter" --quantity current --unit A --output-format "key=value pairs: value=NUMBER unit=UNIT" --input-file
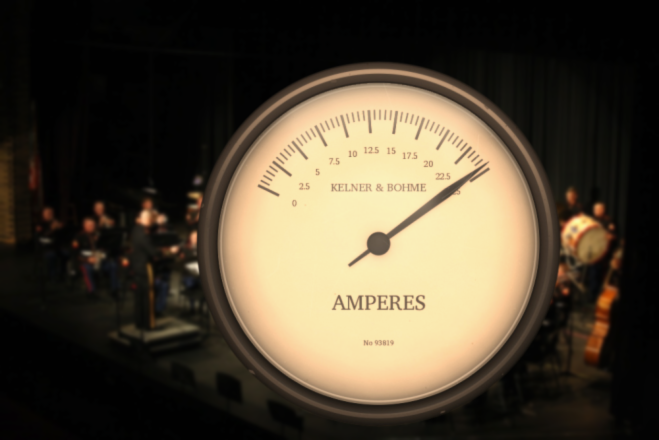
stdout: value=24.5 unit=A
